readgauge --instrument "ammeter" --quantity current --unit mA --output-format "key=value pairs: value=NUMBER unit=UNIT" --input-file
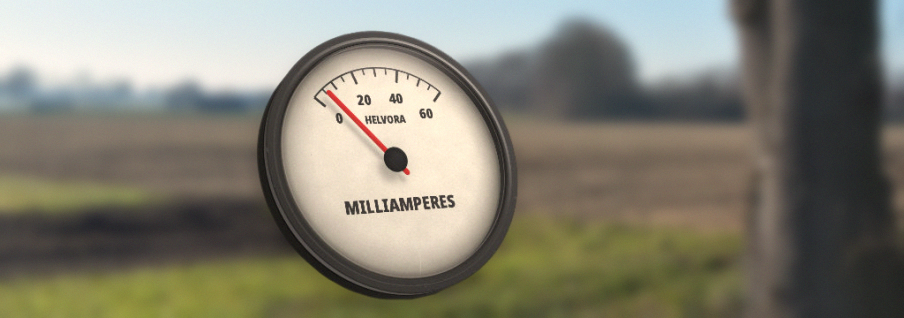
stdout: value=5 unit=mA
